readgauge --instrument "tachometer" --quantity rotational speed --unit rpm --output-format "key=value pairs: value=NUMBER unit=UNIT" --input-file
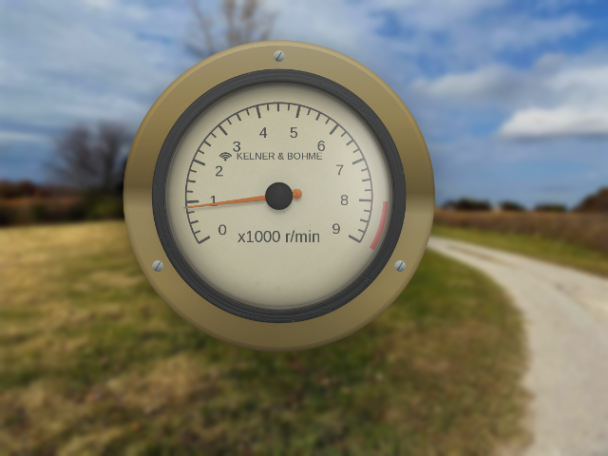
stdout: value=875 unit=rpm
